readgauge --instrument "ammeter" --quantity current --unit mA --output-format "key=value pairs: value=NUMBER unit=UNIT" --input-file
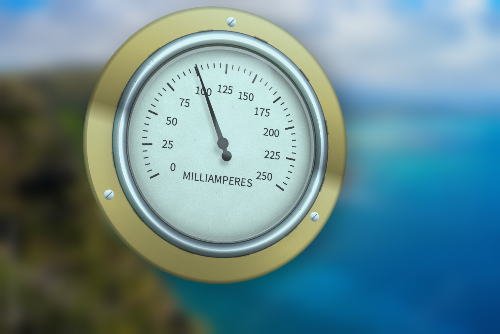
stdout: value=100 unit=mA
